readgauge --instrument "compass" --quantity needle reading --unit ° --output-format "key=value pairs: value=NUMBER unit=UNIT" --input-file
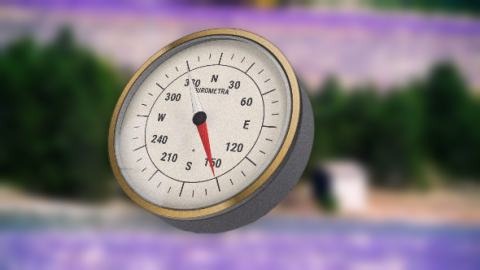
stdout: value=150 unit=°
